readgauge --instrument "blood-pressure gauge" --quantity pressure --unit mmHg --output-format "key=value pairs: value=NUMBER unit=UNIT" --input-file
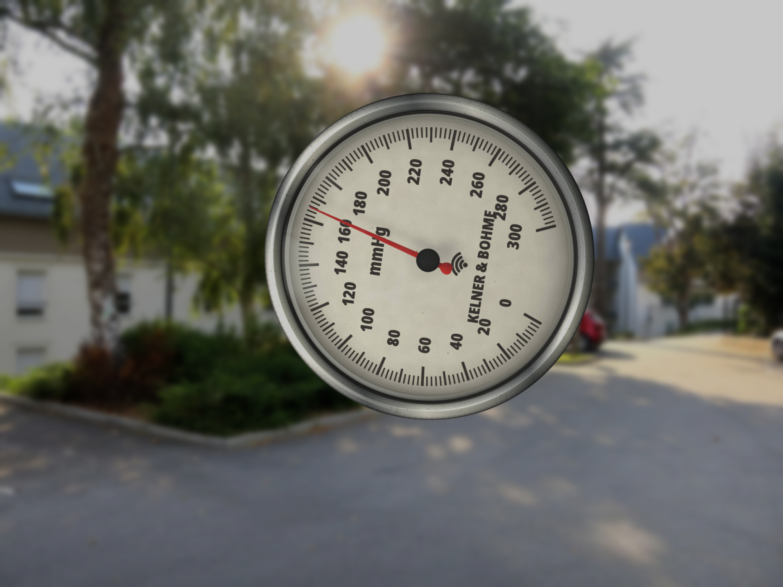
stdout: value=166 unit=mmHg
